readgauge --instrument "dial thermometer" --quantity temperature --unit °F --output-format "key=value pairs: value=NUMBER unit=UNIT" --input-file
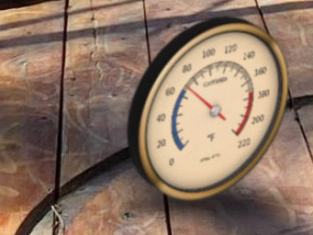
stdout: value=70 unit=°F
